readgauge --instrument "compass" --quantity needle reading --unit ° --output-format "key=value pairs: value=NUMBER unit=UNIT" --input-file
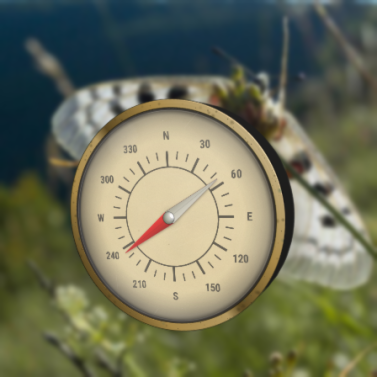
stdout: value=235 unit=°
